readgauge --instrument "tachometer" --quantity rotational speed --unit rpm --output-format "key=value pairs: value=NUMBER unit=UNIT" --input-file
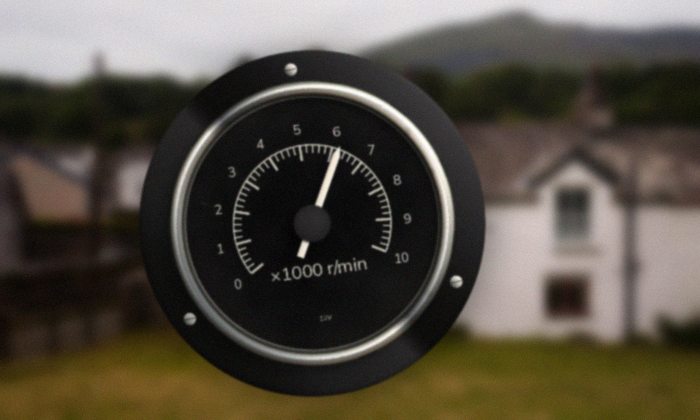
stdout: value=6200 unit=rpm
